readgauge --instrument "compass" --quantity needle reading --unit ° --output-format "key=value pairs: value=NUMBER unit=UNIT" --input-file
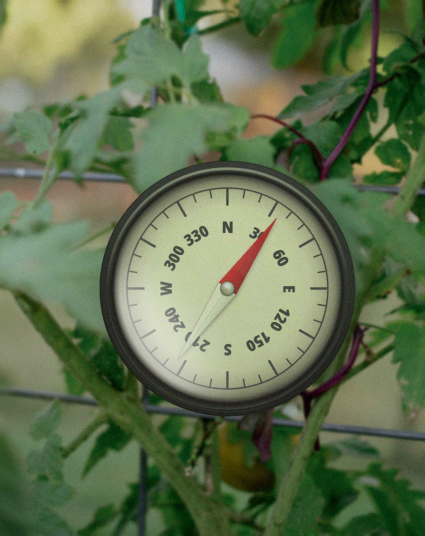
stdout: value=35 unit=°
